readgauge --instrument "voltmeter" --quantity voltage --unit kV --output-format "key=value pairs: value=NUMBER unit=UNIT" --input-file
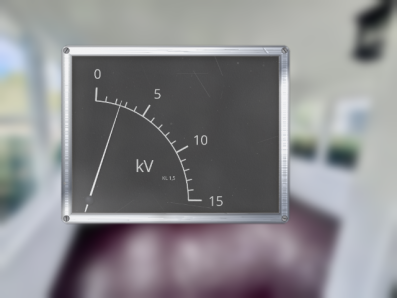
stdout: value=2.5 unit=kV
